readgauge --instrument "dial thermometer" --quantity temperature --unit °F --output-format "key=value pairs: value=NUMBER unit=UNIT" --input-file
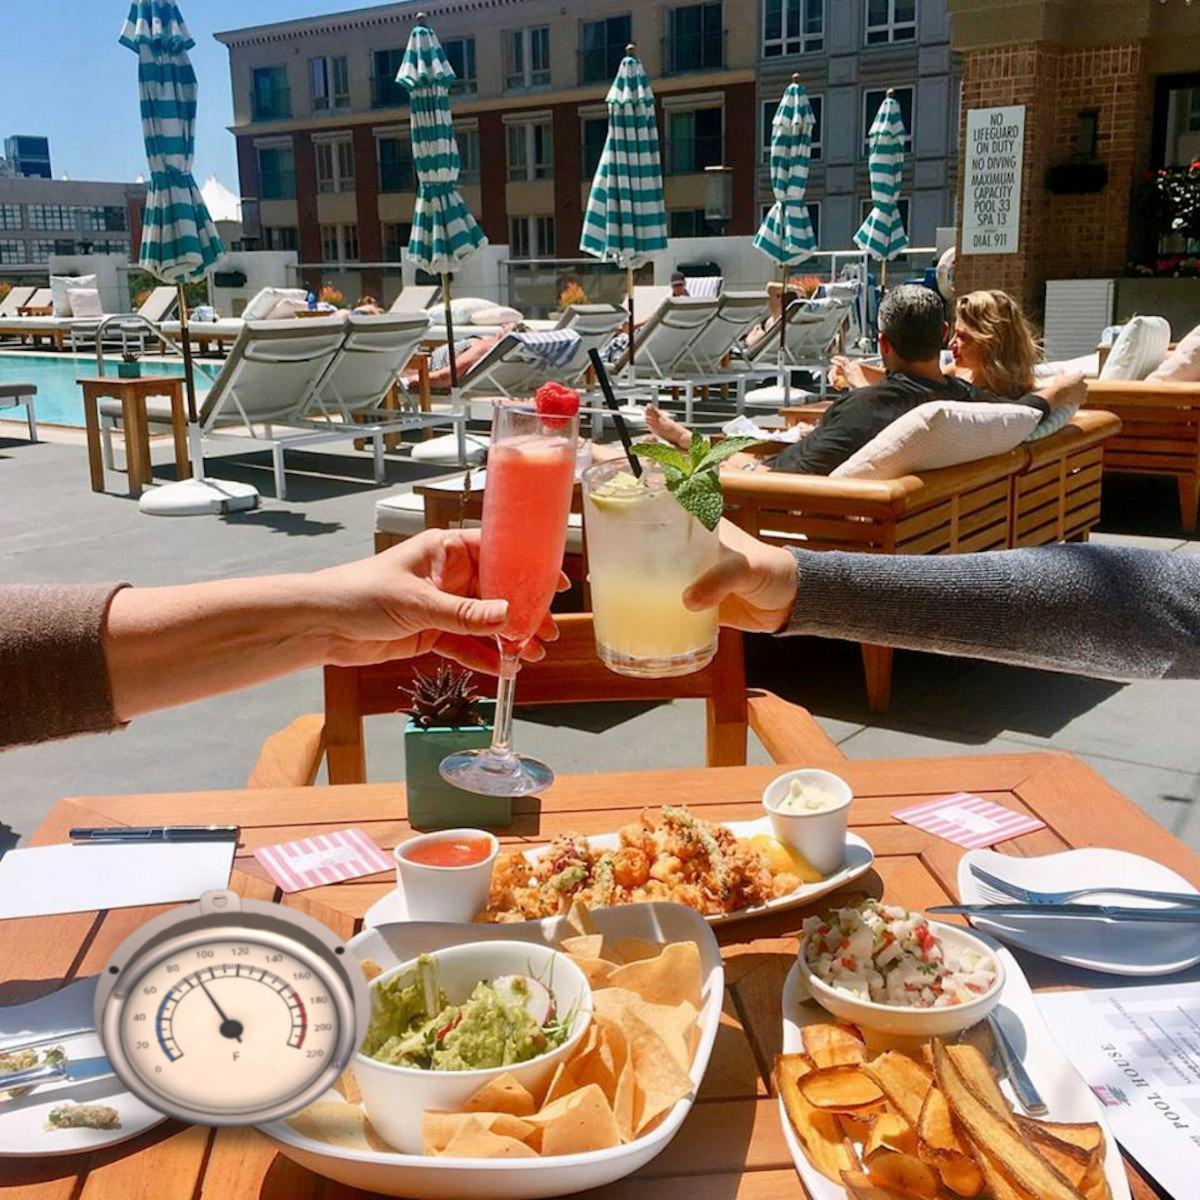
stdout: value=90 unit=°F
